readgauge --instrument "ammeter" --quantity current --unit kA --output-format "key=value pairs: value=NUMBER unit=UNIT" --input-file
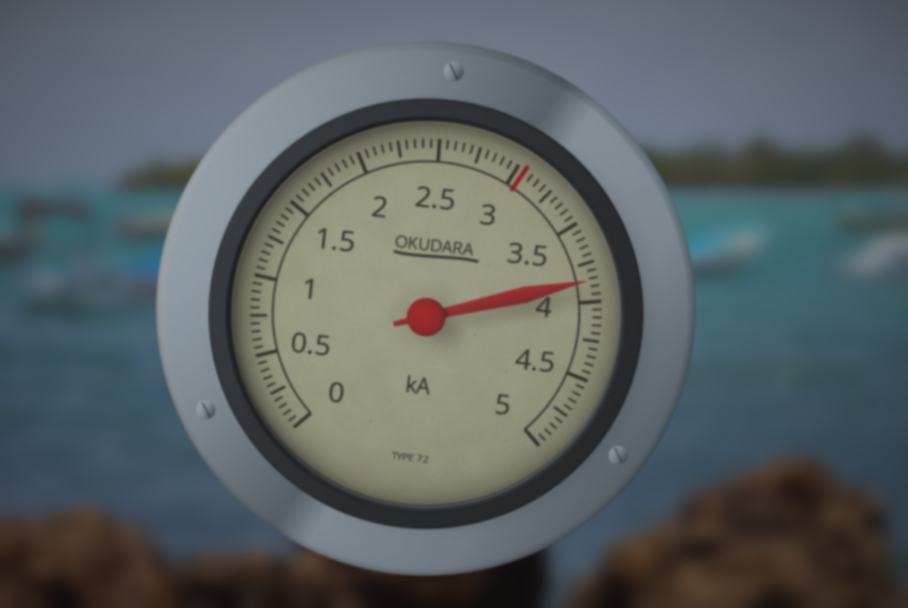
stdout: value=3.85 unit=kA
